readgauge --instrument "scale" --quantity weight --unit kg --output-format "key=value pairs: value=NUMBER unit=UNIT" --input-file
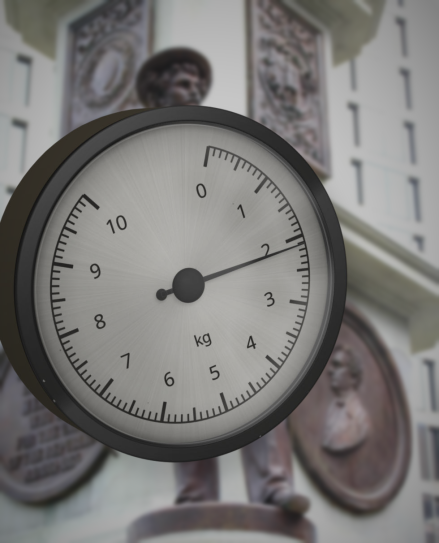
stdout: value=2.1 unit=kg
